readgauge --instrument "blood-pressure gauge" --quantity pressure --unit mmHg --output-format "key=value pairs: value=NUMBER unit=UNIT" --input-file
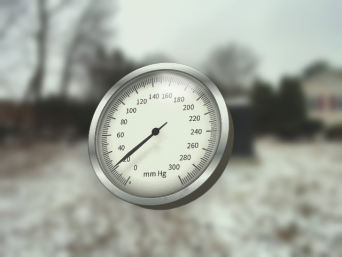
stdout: value=20 unit=mmHg
